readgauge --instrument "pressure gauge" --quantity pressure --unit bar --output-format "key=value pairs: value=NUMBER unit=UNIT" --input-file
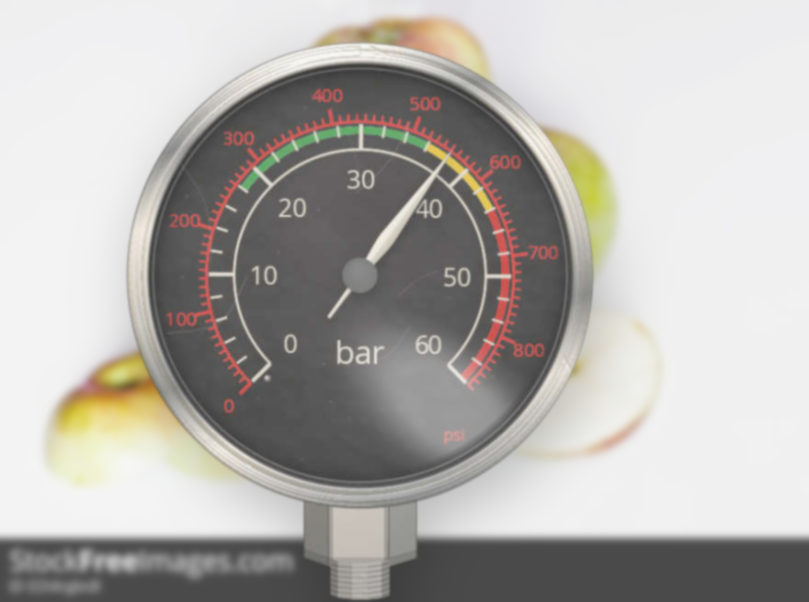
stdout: value=38 unit=bar
